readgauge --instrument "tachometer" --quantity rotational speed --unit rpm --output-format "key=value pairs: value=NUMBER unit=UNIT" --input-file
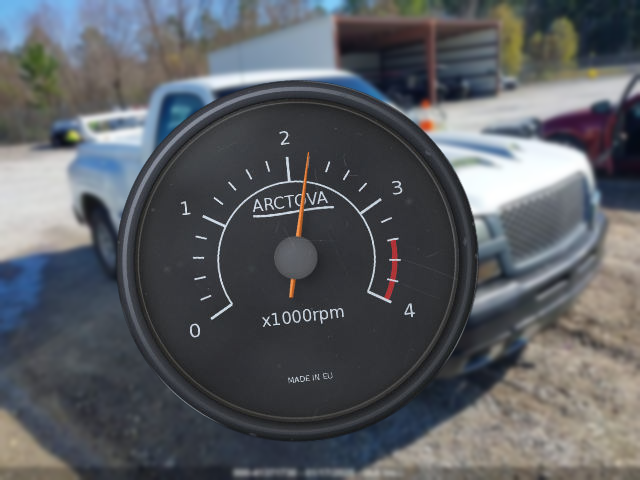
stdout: value=2200 unit=rpm
